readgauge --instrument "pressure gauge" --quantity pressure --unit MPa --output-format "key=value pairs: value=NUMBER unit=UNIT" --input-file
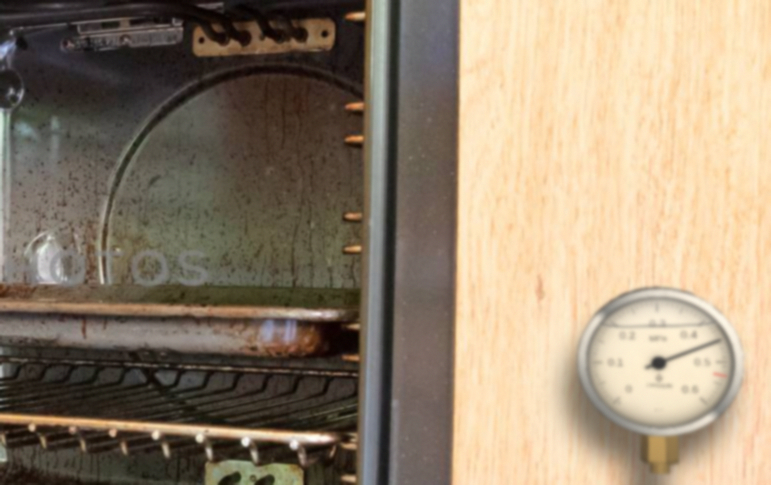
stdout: value=0.45 unit=MPa
